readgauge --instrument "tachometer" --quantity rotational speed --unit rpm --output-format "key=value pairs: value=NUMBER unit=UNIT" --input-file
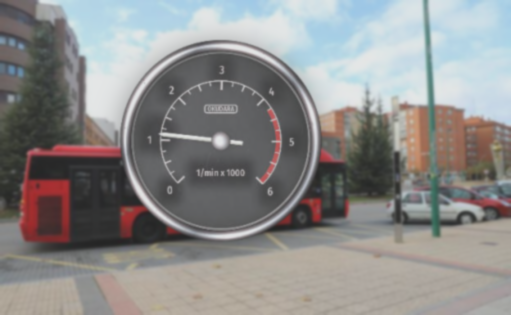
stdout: value=1125 unit=rpm
